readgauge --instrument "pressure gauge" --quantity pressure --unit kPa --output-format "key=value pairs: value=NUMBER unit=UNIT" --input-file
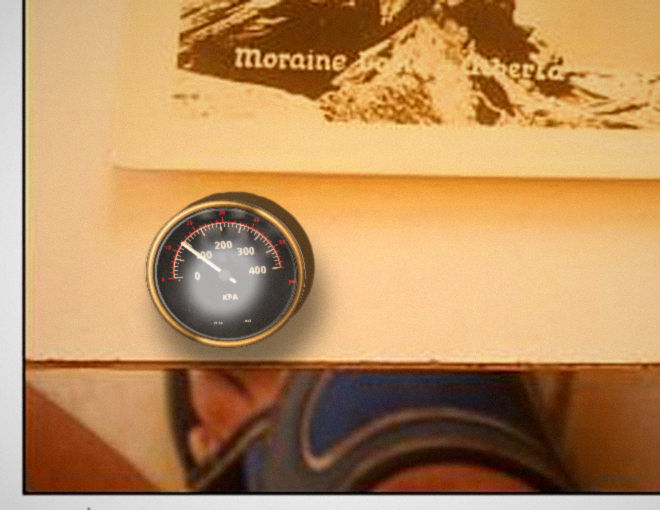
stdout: value=100 unit=kPa
